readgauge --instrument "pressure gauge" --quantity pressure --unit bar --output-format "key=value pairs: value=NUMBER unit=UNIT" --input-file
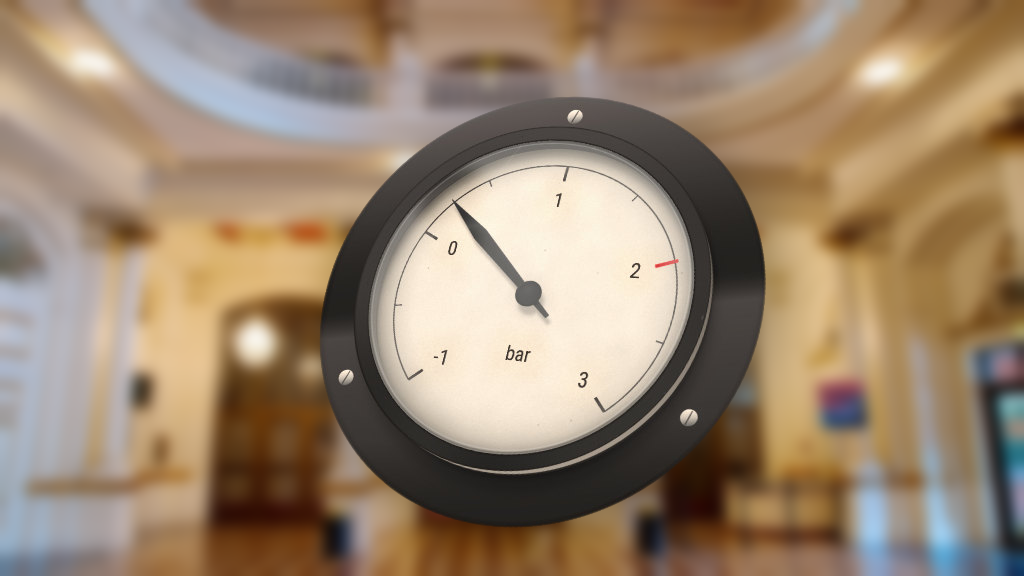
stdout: value=0.25 unit=bar
